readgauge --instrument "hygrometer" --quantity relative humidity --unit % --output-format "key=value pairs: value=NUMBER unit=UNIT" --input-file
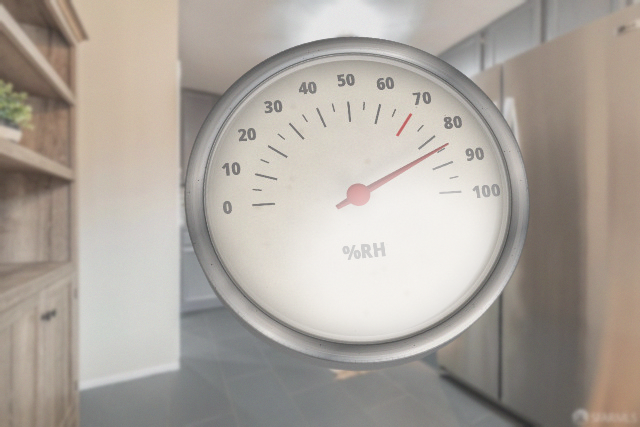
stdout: value=85 unit=%
